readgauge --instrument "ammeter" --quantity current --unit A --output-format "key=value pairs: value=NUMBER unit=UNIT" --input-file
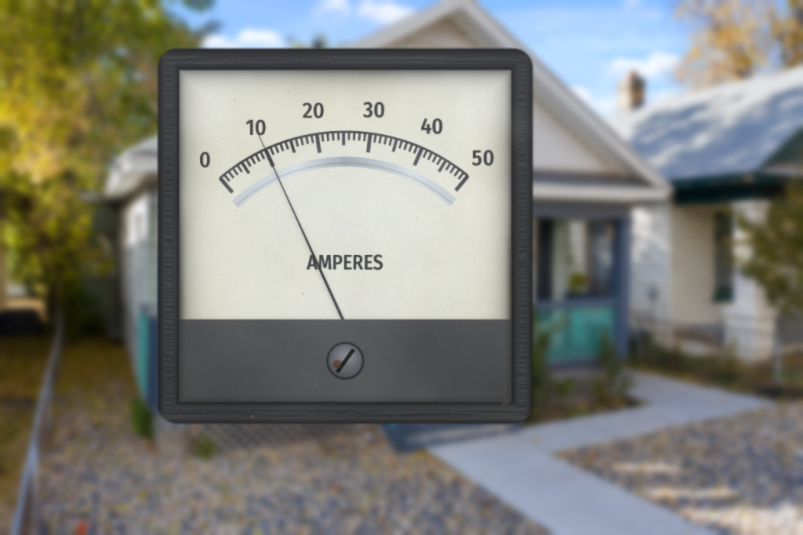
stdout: value=10 unit=A
